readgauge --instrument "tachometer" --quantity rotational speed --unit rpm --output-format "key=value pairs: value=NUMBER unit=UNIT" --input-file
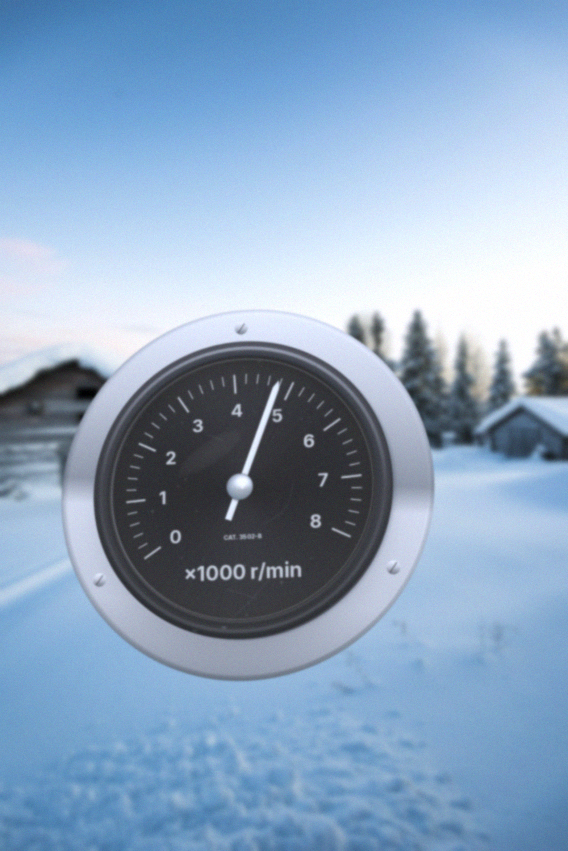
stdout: value=4800 unit=rpm
